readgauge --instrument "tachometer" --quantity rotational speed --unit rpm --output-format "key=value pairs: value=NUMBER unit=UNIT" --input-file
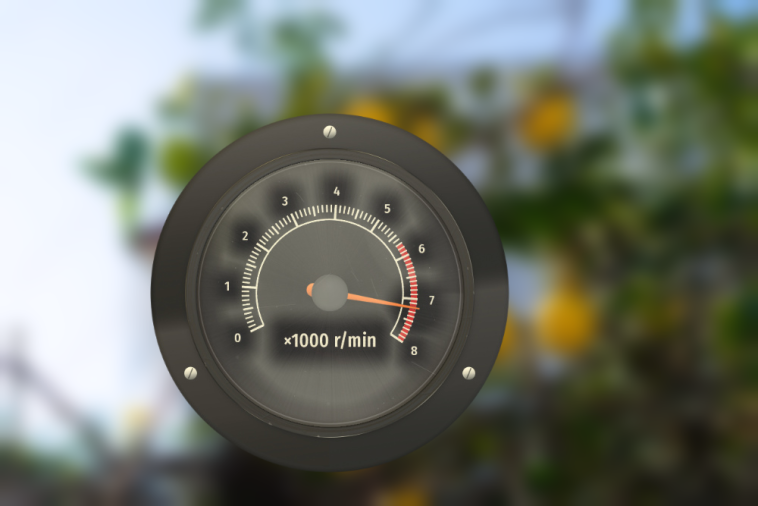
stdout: value=7200 unit=rpm
